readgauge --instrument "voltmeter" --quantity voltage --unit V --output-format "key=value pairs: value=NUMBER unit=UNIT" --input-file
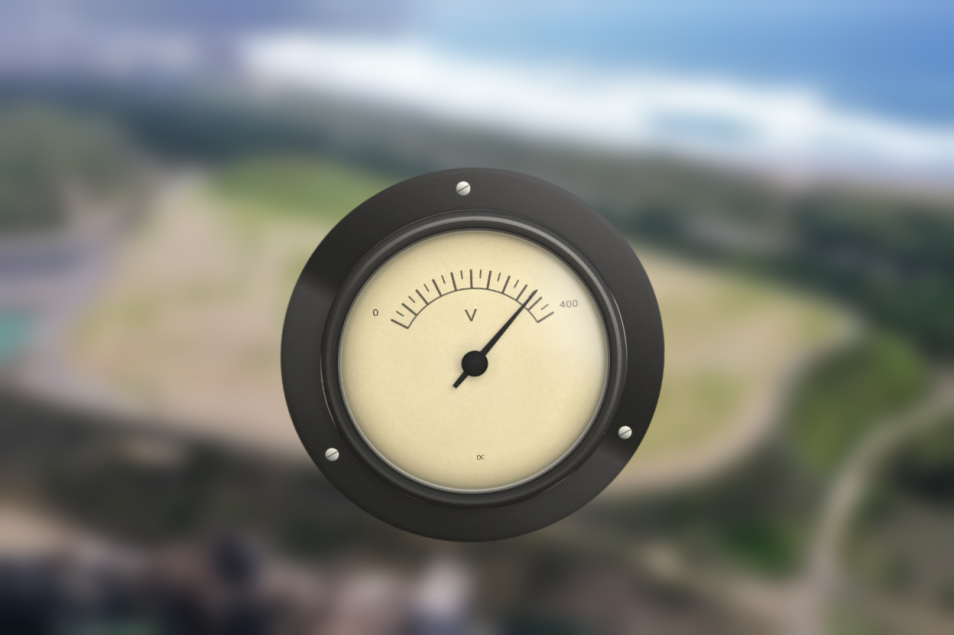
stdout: value=340 unit=V
